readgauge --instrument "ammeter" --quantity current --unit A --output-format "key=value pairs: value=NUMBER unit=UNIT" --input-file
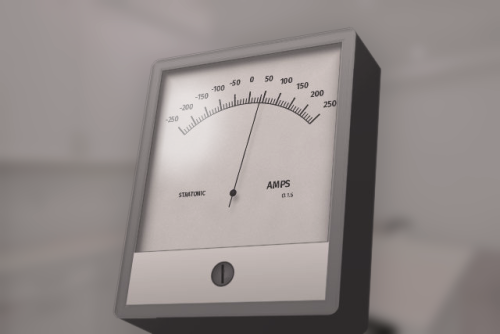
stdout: value=50 unit=A
